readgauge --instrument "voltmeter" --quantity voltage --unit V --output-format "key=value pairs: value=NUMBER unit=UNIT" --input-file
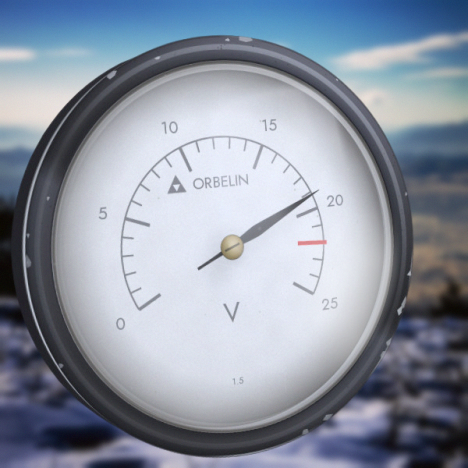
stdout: value=19 unit=V
